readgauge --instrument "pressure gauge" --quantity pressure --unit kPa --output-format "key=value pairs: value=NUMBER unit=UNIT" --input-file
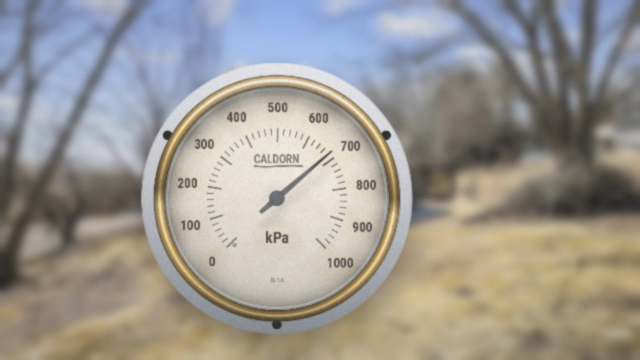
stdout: value=680 unit=kPa
